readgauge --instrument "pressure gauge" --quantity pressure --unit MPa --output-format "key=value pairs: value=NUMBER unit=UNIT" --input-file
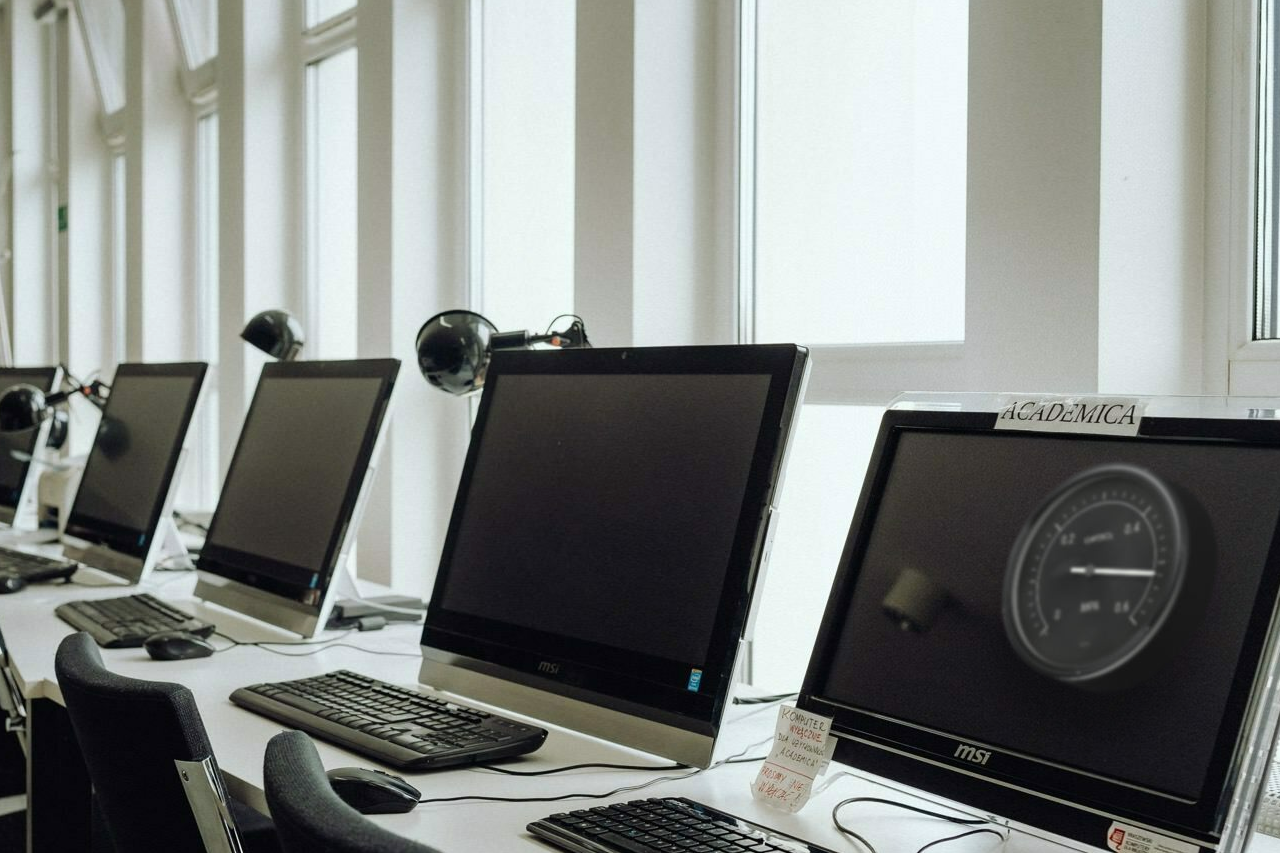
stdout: value=0.52 unit=MPa
